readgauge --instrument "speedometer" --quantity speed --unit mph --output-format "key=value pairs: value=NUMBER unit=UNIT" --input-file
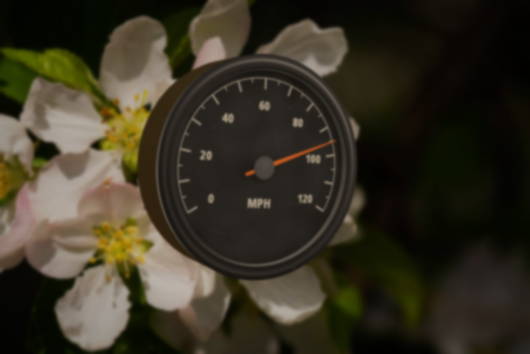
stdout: value=95 unit=mph
